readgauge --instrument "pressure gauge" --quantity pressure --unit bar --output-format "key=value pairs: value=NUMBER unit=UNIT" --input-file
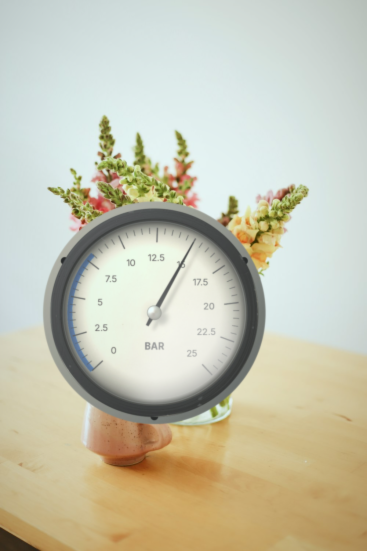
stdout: value=15 unit=bar
